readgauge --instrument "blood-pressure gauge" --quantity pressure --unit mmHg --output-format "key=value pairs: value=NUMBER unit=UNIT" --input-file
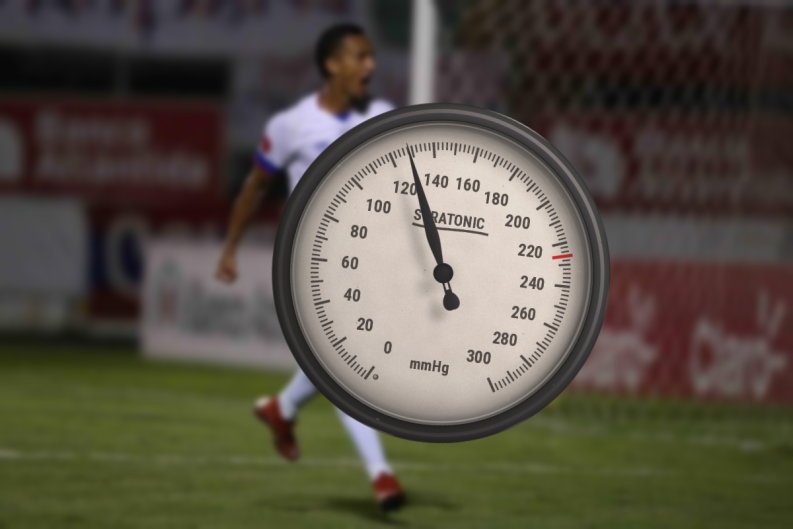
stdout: value=128 unit=mmHg
